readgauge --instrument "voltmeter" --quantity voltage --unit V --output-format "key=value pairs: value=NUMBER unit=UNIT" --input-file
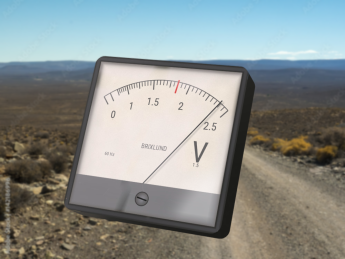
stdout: value=2.4 unit=V
